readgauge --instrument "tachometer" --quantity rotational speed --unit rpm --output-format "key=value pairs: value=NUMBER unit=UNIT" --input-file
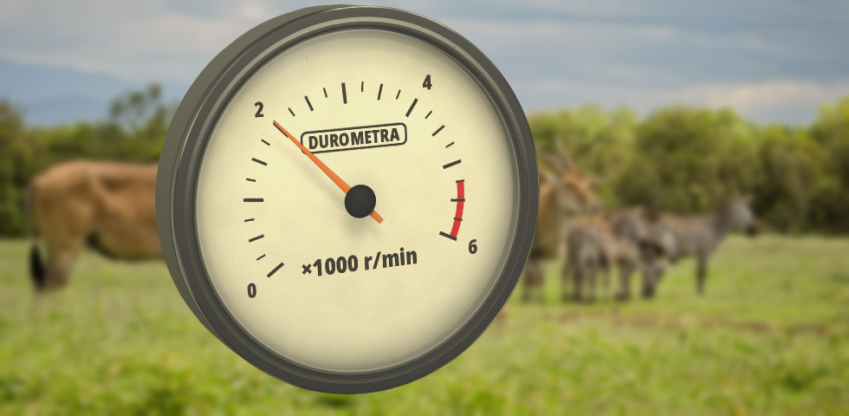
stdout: value=2000 unit=rpm
